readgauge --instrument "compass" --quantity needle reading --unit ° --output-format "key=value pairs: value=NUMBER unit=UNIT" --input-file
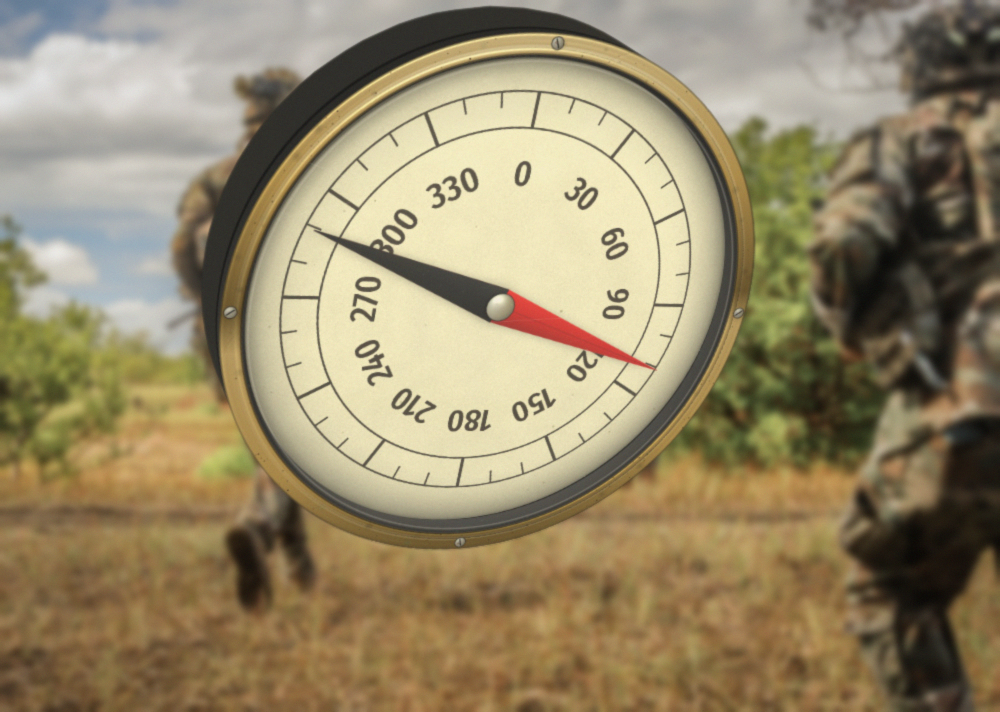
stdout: value=110 unit=°
